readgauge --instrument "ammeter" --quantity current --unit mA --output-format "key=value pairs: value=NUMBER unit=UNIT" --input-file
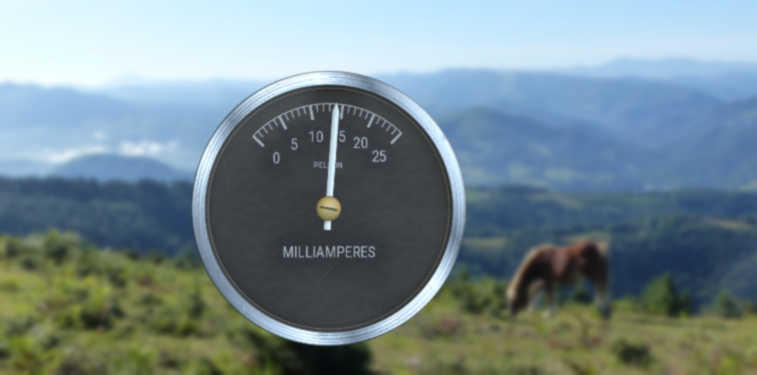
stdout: value=14 unit=mA
